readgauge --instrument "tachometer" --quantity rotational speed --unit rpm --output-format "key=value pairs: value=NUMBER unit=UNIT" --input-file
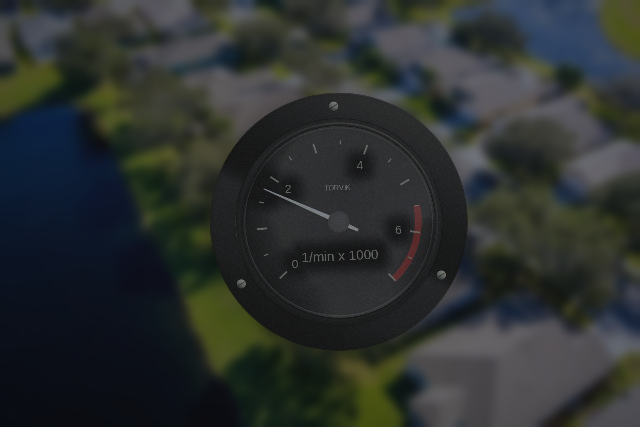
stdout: value=1750 unit=rpm
